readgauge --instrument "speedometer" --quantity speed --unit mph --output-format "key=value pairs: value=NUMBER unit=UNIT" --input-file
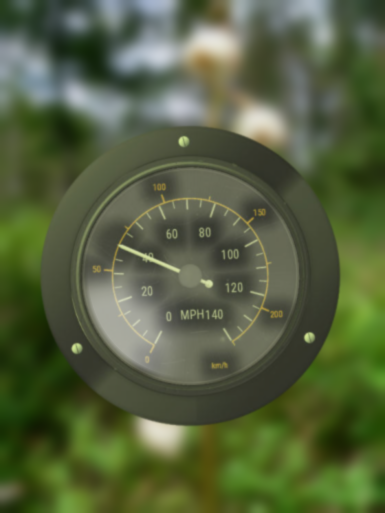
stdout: value=40 unit=mph
